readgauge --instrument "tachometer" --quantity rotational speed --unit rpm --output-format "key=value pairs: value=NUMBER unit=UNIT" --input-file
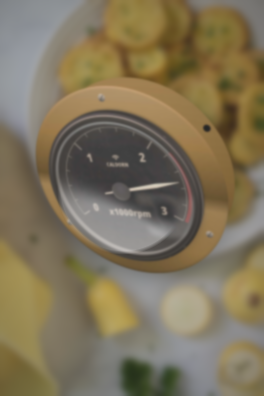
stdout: value=2500 unit=rpm
